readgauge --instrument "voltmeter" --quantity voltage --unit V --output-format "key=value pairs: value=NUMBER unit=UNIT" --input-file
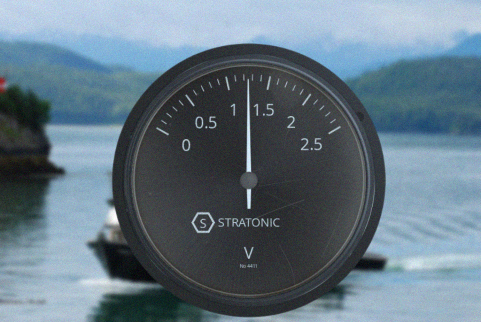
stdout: value=1.25 unit=V
